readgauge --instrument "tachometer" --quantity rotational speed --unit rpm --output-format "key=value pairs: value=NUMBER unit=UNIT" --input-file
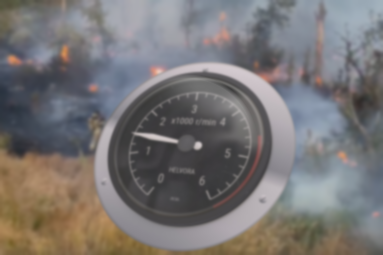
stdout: value=1400 unit=rpm
